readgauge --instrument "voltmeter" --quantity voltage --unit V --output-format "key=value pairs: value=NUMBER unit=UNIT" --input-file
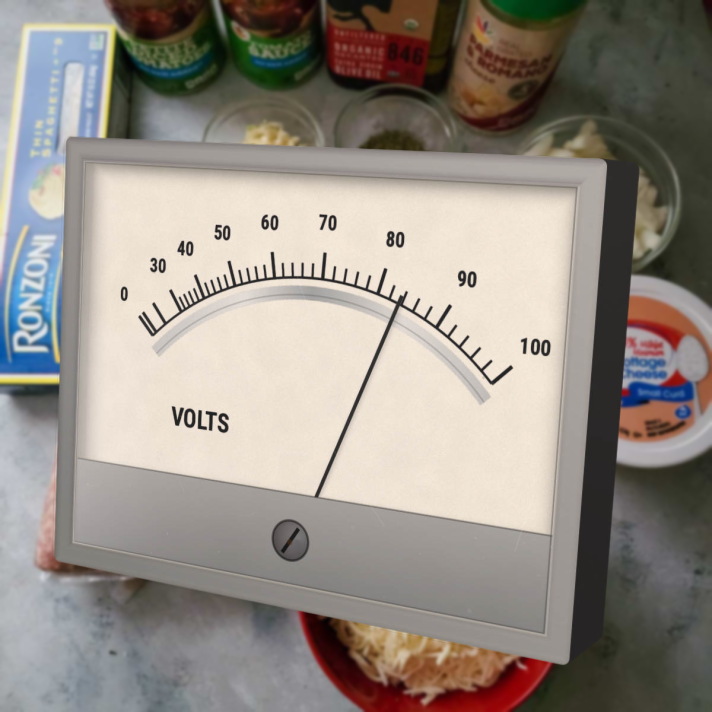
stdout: value=84 unit=V
